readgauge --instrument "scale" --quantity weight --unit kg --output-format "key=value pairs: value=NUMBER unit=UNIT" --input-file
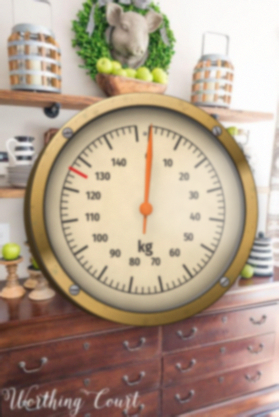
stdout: value=0 unit=kg
